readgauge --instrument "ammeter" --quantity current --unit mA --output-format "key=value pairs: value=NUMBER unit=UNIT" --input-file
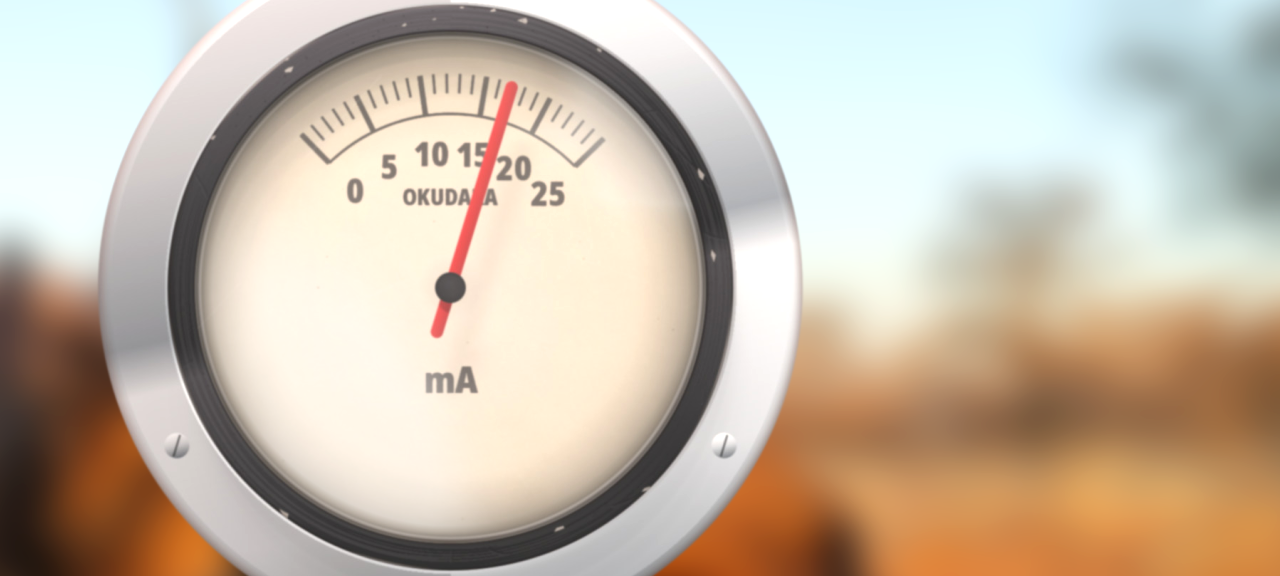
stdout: value=17 unit=mA
